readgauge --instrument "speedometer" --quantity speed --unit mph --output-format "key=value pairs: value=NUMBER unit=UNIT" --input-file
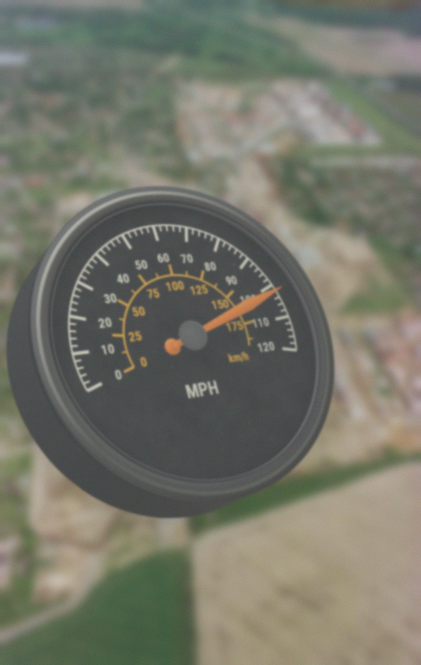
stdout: value=102 unit=mph
